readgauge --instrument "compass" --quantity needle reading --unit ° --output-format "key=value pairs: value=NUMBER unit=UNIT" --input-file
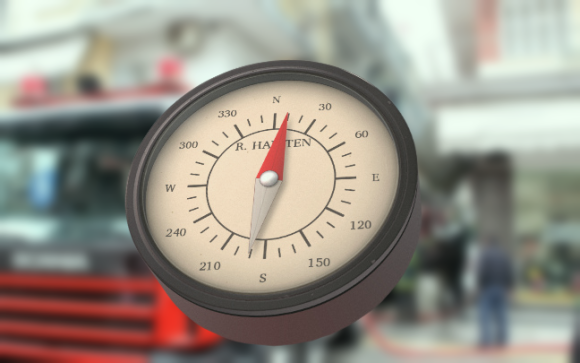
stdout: value=10 unit=°
